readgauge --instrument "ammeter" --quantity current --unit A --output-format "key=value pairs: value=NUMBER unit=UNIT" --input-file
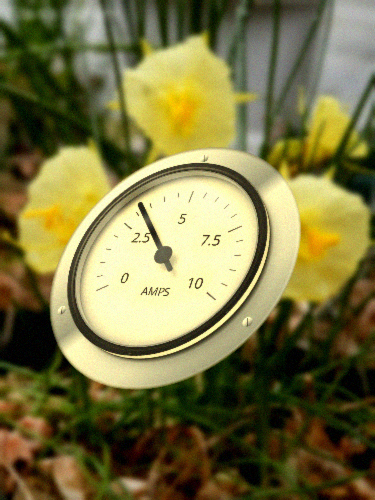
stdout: value=3.25 unit=A
